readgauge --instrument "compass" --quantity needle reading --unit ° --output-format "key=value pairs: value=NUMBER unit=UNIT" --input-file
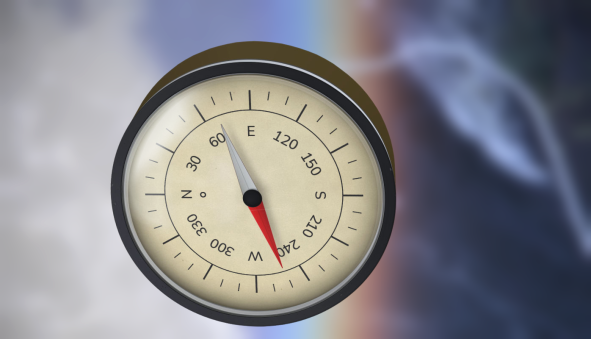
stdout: value=250 unit=°
